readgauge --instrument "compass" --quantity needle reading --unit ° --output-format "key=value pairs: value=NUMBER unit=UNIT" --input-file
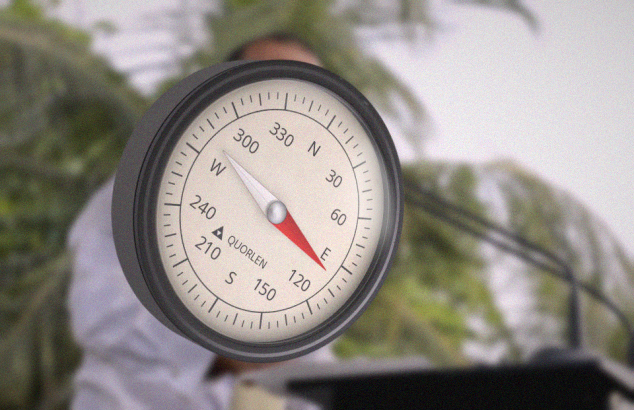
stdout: value=100 unit=°
